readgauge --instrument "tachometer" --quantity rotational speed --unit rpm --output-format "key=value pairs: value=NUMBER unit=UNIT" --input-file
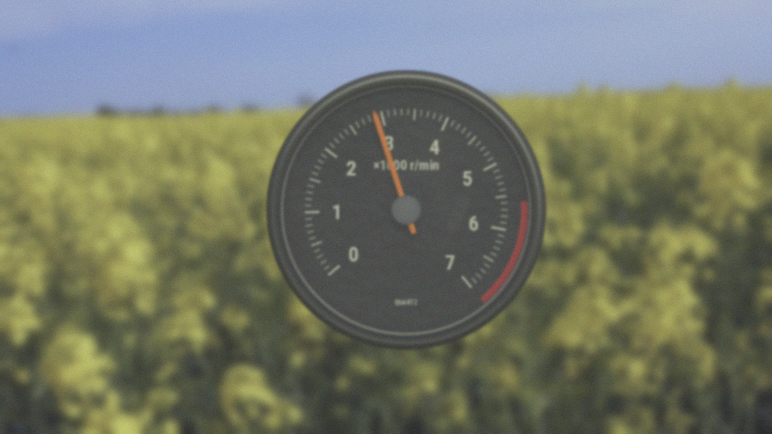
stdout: value=2900 unit=rpm
